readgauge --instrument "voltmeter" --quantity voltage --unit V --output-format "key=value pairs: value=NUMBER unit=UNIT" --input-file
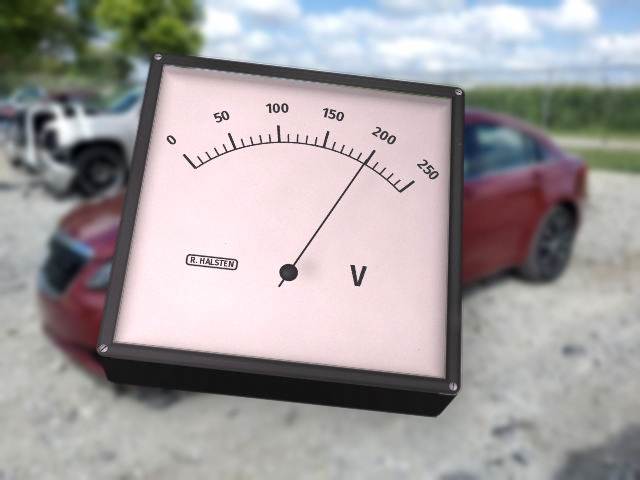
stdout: value=200 unit=V
